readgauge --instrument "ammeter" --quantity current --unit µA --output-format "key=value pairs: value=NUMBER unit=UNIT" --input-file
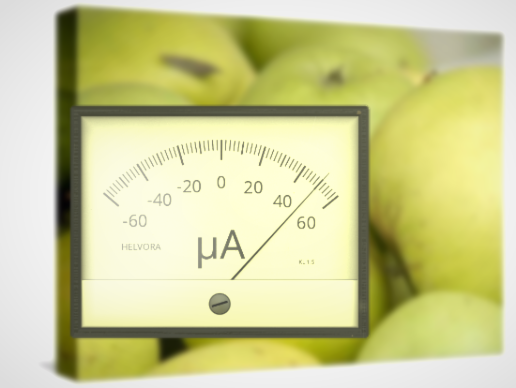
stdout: value=50 unit=µA
